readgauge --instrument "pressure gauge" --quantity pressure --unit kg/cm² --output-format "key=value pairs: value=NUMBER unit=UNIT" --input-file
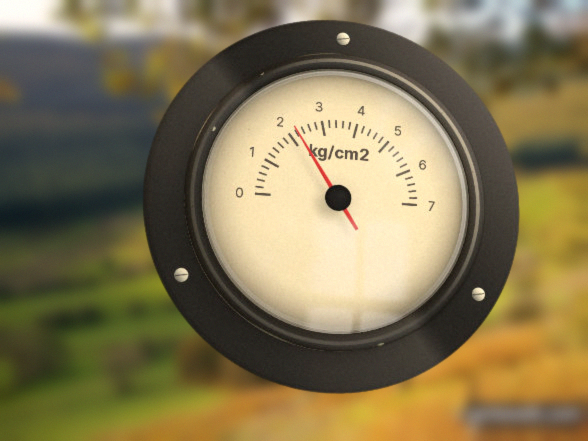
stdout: value=2.2 unit=kg/cm²
